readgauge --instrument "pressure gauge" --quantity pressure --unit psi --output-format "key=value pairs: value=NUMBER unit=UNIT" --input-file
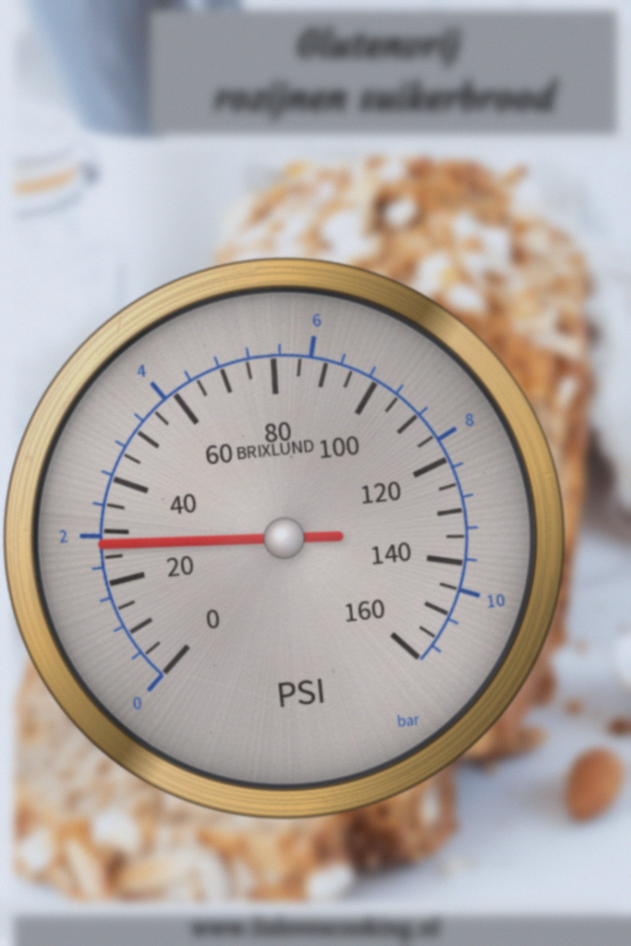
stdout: value=27.5 unit=psi
